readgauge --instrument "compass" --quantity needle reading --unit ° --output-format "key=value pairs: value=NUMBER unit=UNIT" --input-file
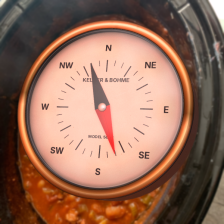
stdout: value=160 unit=°
